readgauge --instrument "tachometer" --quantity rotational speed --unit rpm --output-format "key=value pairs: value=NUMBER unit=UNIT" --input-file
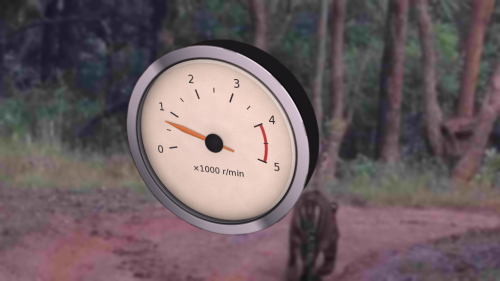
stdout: value=750 unit=rpm
